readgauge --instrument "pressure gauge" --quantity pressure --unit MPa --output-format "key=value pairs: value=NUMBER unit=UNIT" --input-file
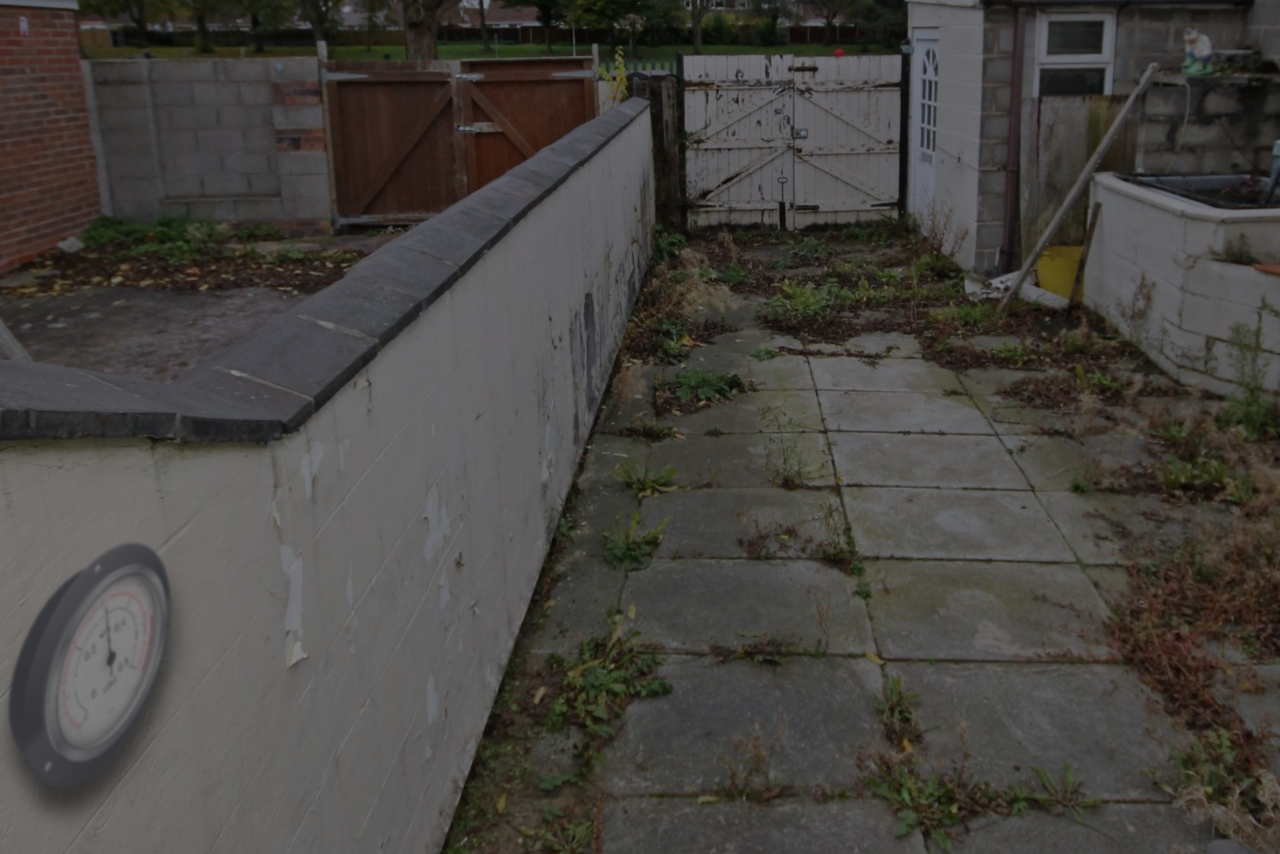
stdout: value=0.3 unit=MPa
